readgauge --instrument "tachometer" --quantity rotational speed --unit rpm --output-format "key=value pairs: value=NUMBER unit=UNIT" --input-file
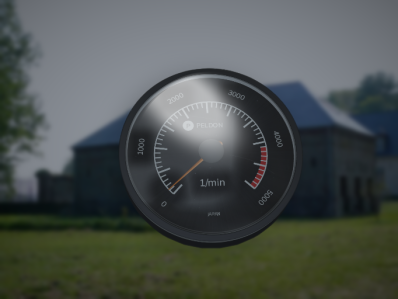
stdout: value=100 unit=rpm
